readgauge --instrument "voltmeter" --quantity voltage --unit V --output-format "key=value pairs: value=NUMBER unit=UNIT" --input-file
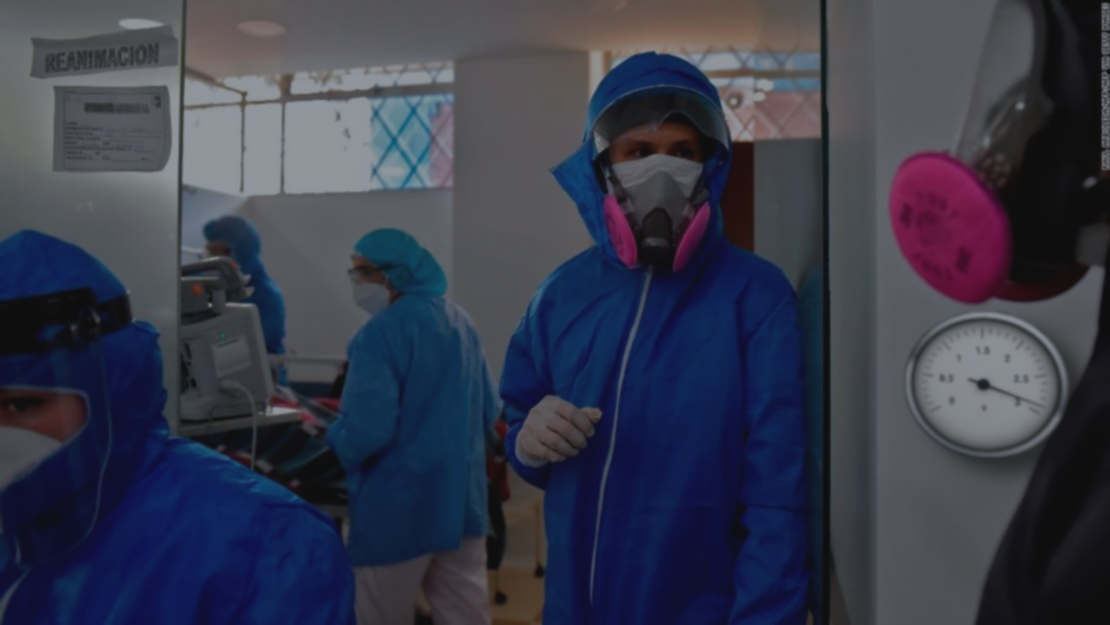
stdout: value=2.9 unit=V
